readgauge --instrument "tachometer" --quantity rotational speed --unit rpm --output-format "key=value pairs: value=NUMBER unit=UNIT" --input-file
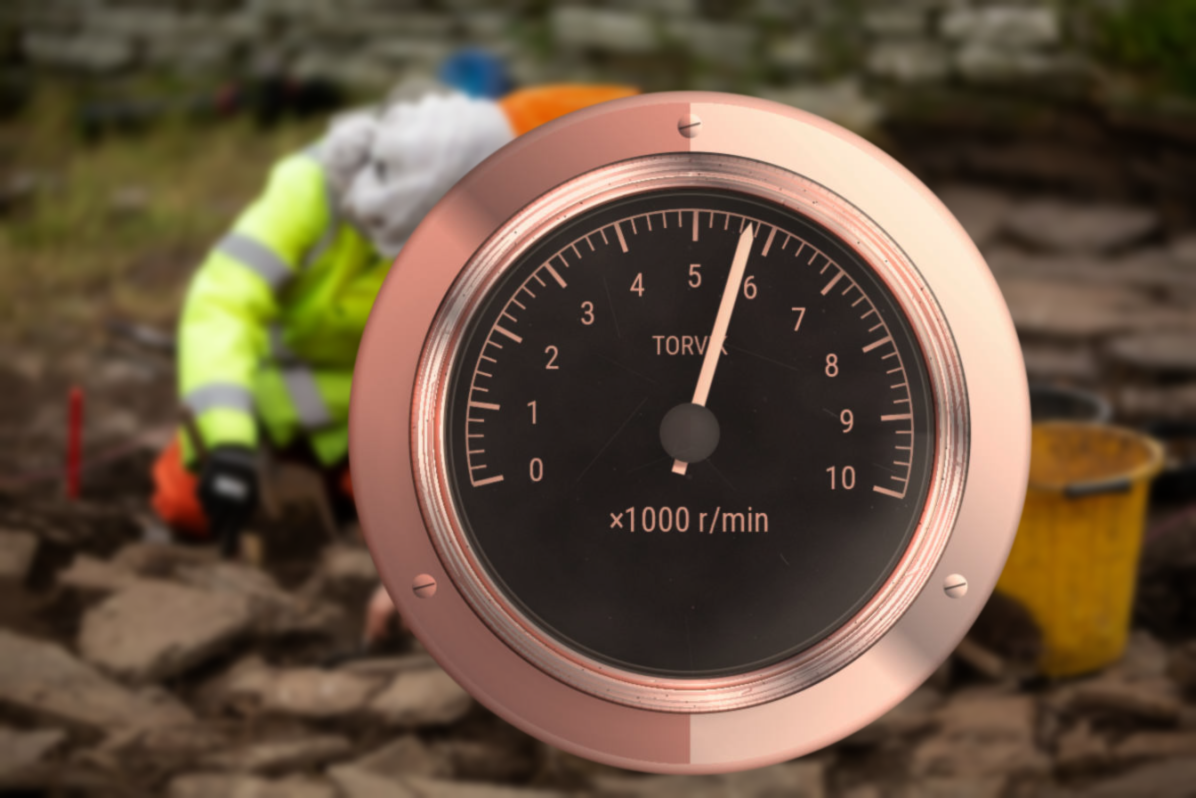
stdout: value=5700 unit=rpm
